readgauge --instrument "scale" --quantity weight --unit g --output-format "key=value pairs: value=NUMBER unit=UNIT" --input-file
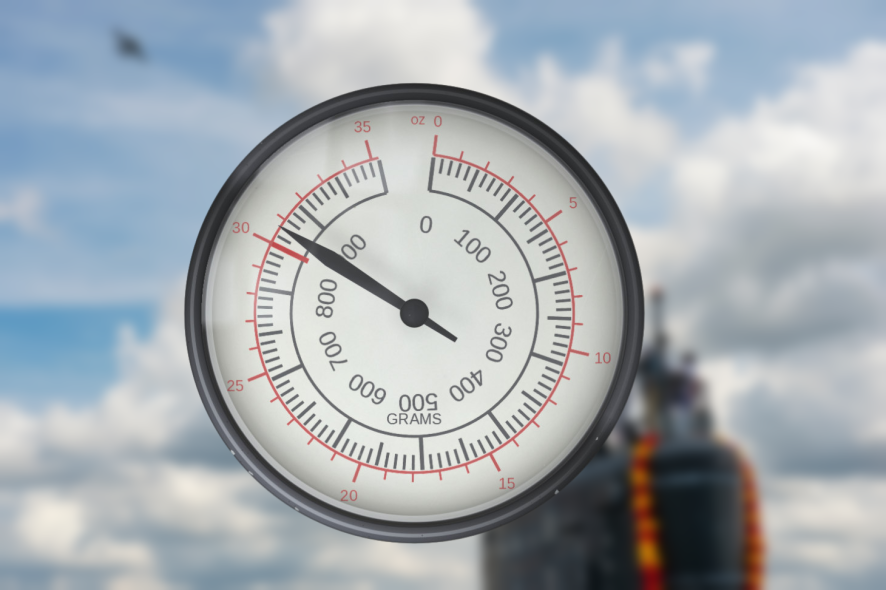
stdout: value=870 unit=g
